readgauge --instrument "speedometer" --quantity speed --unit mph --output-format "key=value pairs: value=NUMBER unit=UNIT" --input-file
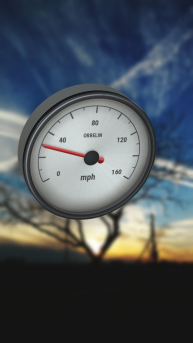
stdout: value=30 unit=mph
